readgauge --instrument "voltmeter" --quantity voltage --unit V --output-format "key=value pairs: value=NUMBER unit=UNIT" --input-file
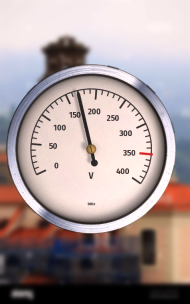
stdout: value=170 unit=V
